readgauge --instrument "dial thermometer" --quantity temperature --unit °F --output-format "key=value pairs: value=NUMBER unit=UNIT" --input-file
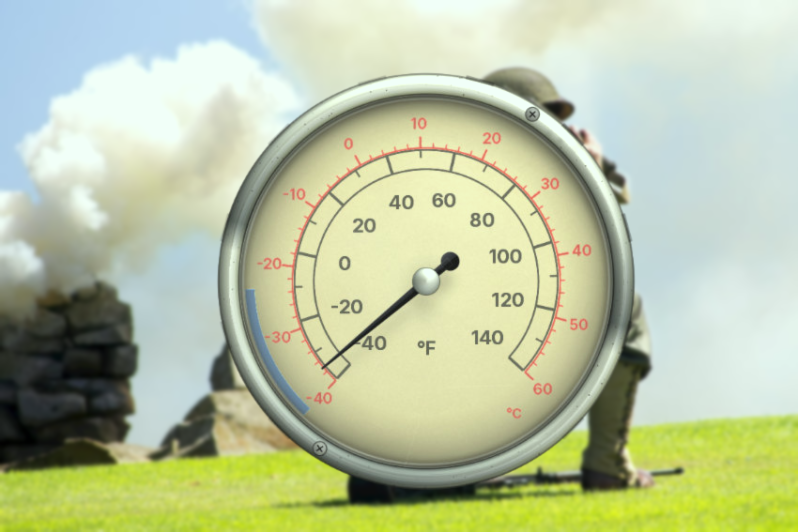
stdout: value=-35 unit=°F
